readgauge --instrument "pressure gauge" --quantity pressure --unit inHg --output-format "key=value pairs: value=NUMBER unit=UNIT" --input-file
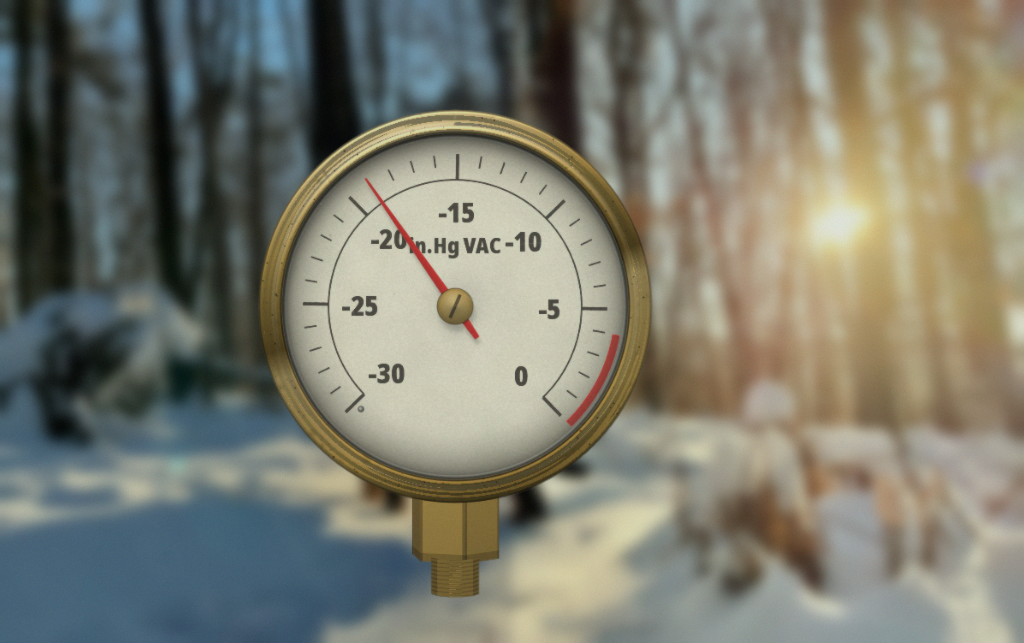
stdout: value=-19 unit=inHg
